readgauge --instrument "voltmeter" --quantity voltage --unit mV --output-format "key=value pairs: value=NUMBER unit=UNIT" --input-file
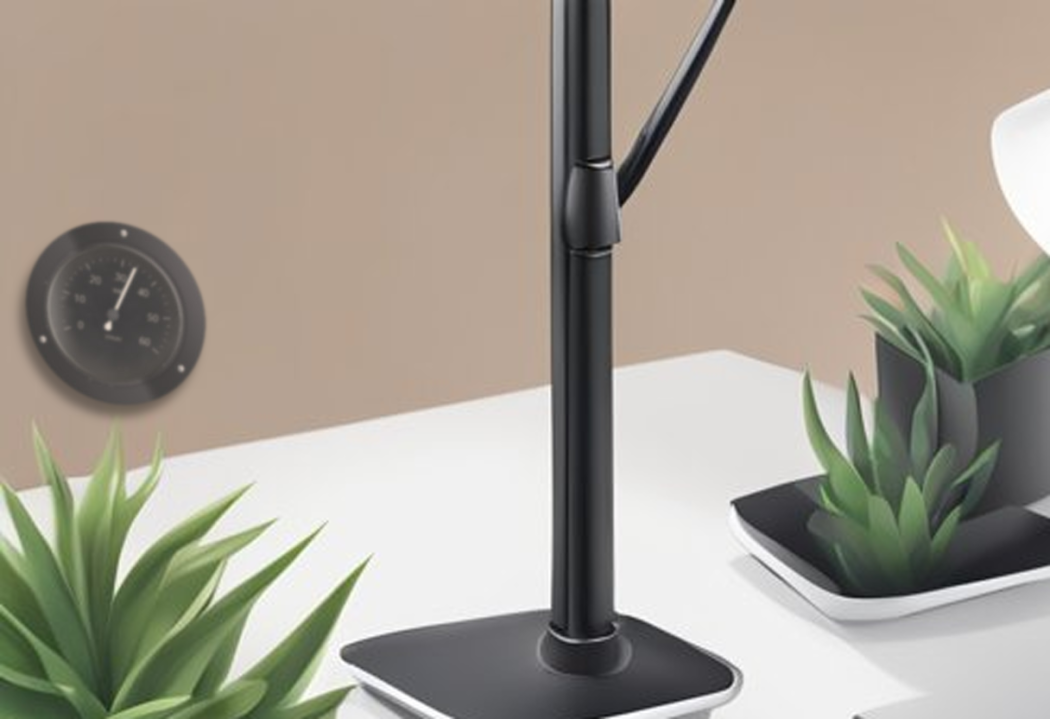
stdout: value=34 unit=mV
